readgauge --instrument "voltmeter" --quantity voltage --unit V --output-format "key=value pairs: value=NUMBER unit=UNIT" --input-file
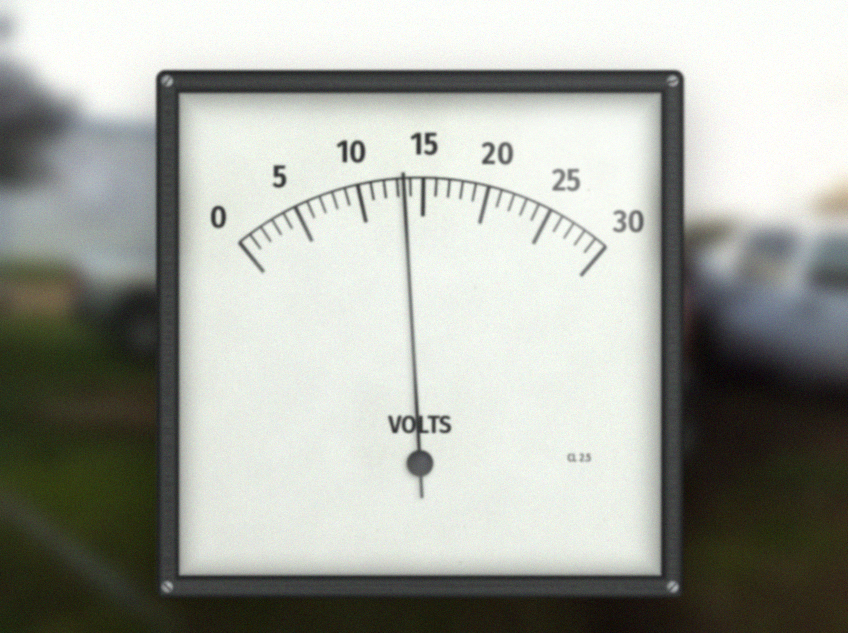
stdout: value=13.5 unit=V
